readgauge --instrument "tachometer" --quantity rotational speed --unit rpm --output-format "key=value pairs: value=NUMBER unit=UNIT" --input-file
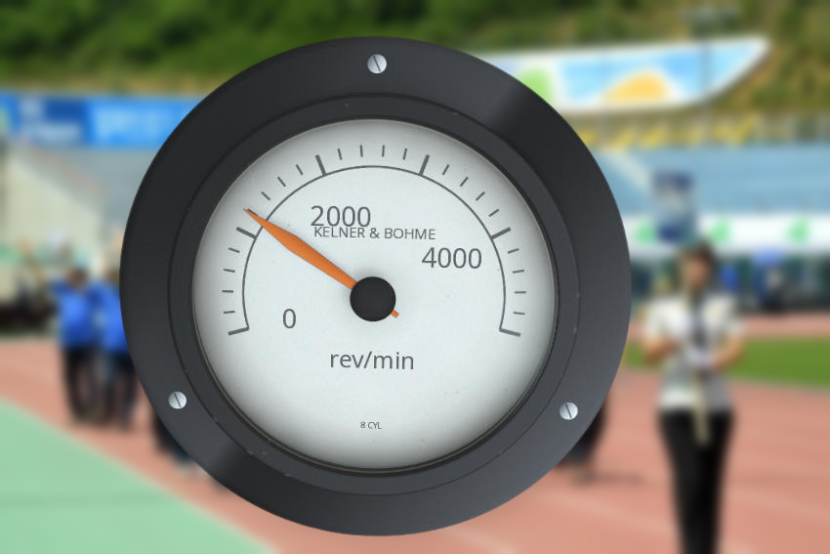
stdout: value=1200 unit=rpm
